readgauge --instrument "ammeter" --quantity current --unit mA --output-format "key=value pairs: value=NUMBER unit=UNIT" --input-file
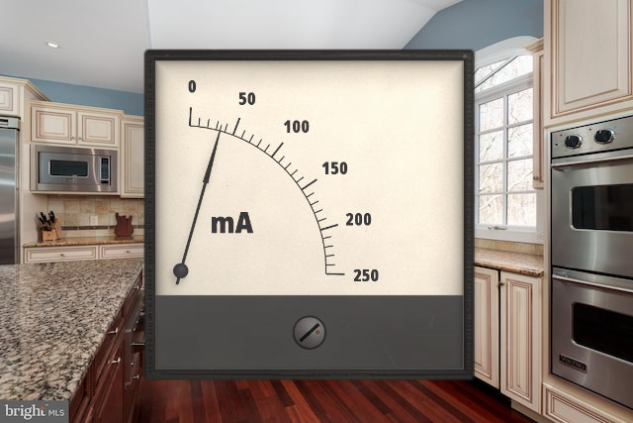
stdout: value=35 unit=mA
